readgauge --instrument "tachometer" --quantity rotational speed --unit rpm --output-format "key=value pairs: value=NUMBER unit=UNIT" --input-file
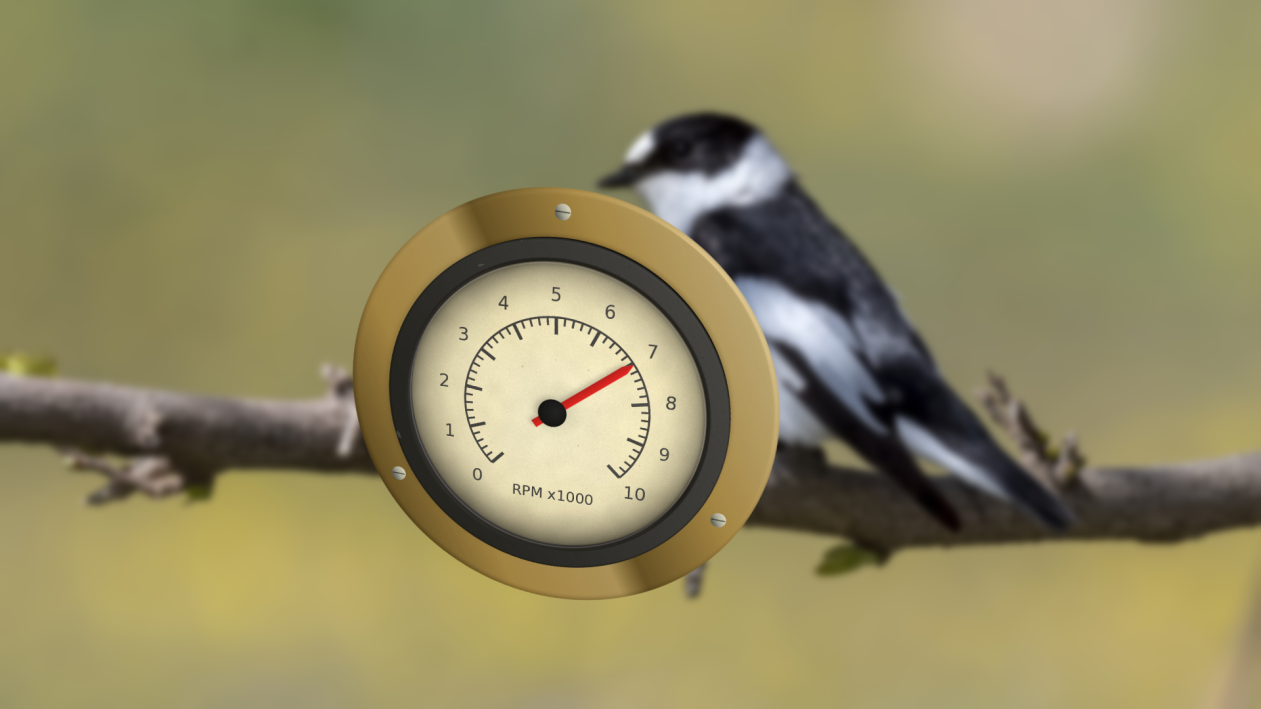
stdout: value=7000 unit=rpm
